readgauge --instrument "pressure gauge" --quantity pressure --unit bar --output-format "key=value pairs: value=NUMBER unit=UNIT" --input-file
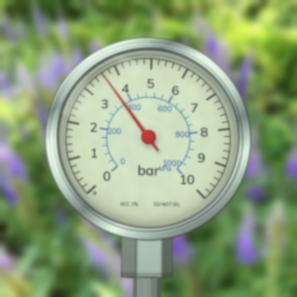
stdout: value=3.6 unit=bar
